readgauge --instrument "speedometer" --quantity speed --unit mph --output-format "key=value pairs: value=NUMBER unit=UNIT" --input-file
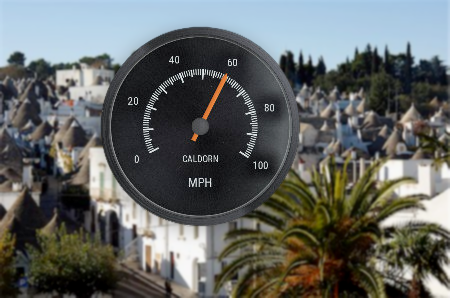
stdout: value=60 unit=mph
